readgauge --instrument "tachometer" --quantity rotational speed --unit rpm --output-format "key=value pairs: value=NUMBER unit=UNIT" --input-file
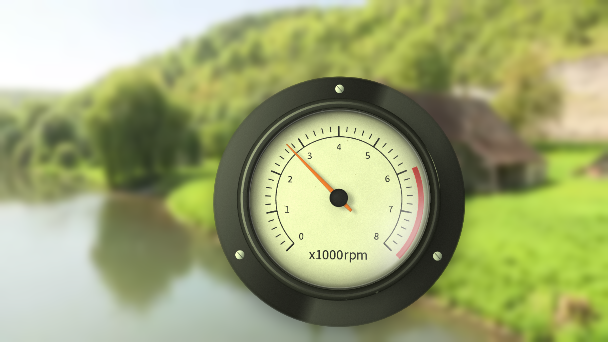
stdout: value=2700 unit=rpm
